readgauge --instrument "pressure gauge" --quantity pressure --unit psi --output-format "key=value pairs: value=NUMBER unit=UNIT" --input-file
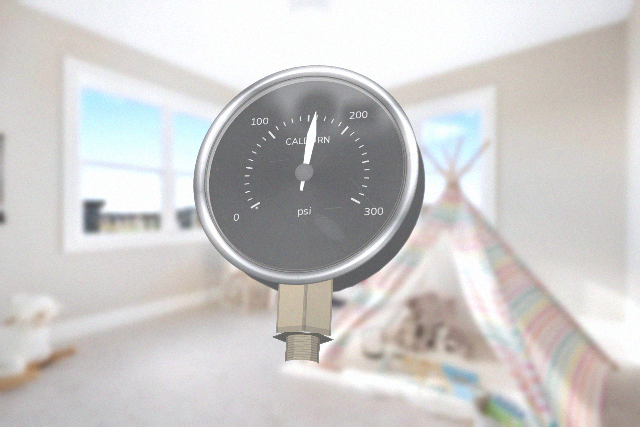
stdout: value=160 unit=psi
